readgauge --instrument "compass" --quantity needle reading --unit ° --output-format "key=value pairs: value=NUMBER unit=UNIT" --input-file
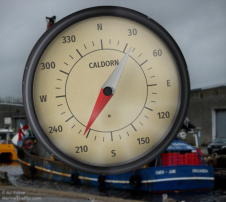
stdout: value=215 unit=°
